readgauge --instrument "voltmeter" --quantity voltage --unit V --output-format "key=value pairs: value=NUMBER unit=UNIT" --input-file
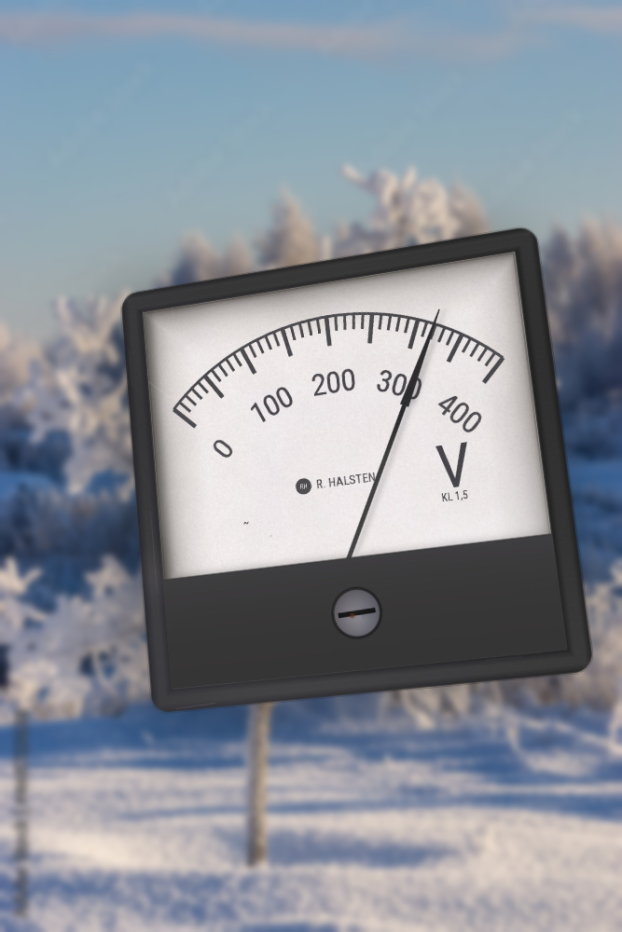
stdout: value=320 unit=V
